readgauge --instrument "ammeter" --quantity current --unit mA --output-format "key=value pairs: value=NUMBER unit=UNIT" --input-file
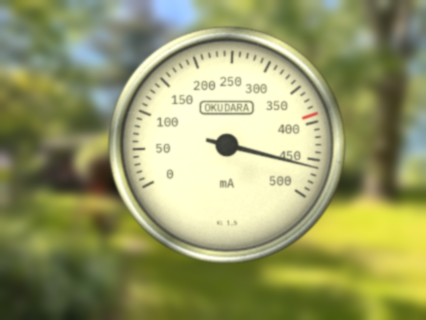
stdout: value=460 unit=mA
